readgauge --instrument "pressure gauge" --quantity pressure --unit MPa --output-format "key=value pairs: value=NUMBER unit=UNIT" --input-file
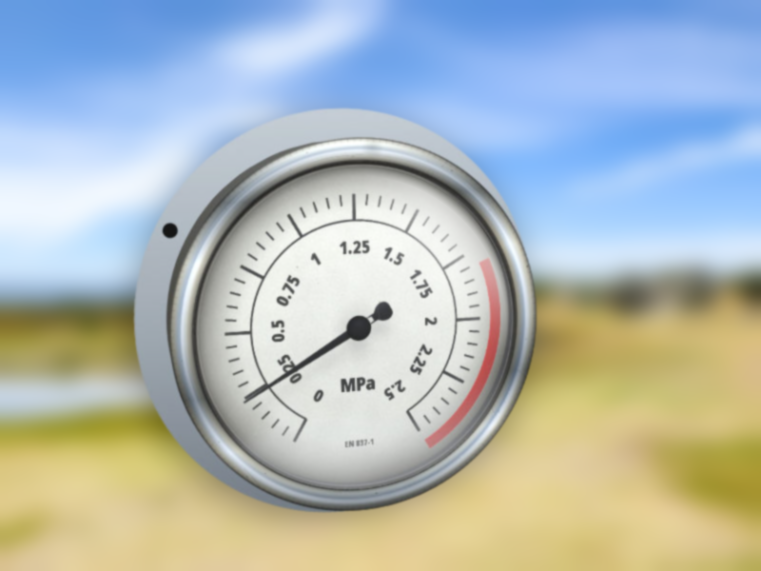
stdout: value=0.25 unit=MPa
